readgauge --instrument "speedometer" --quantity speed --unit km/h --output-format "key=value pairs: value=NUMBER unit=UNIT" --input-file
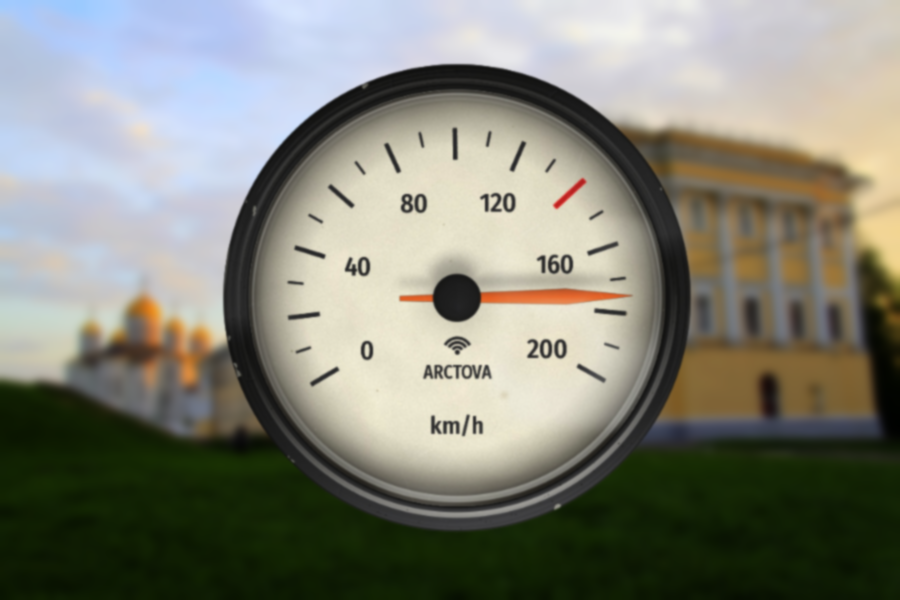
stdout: value=175 unit=km/h
